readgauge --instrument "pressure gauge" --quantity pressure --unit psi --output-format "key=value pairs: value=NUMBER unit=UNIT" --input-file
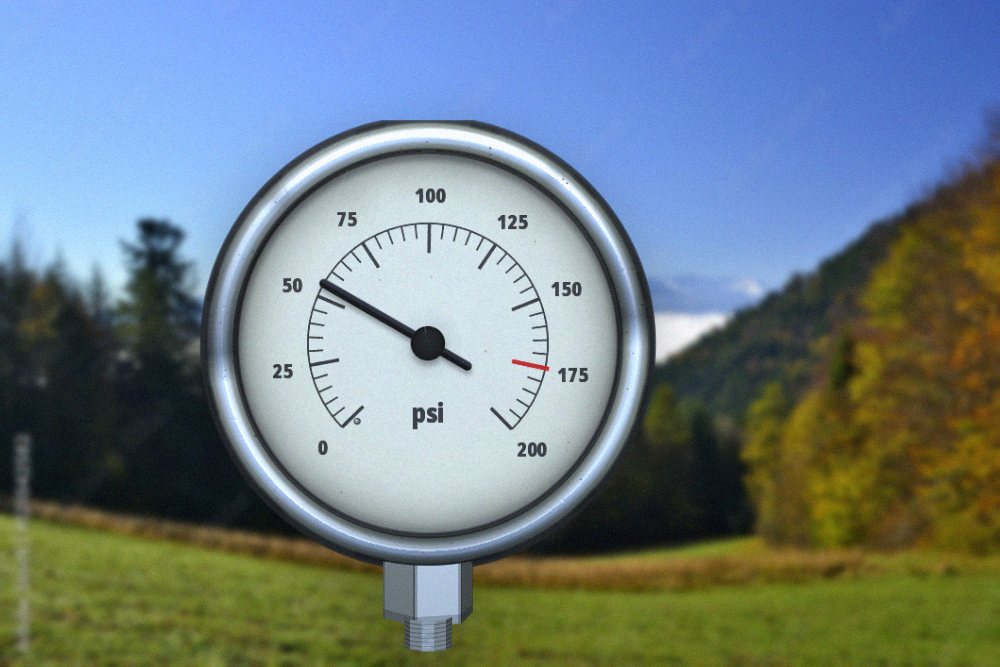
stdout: value=55 unit=psi
